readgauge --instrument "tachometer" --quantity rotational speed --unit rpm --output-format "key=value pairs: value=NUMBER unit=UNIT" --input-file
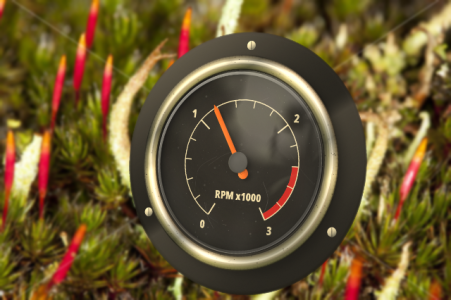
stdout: value=1200 unit=rpm
